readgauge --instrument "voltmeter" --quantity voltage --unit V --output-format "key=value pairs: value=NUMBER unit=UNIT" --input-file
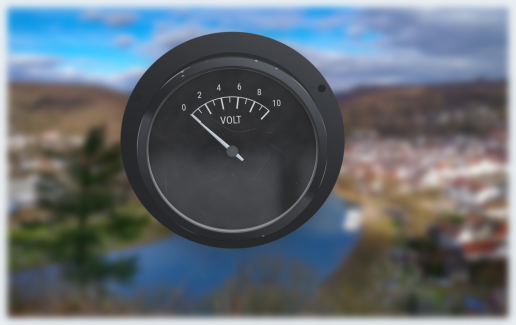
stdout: value=0 unit=V
